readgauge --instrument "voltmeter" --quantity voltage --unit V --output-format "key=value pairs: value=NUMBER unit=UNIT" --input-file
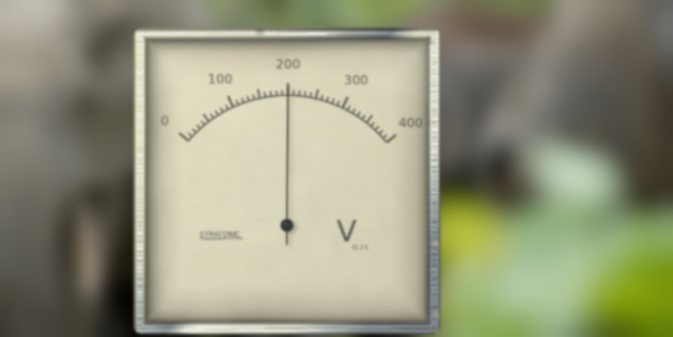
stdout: value=200 unit=V
